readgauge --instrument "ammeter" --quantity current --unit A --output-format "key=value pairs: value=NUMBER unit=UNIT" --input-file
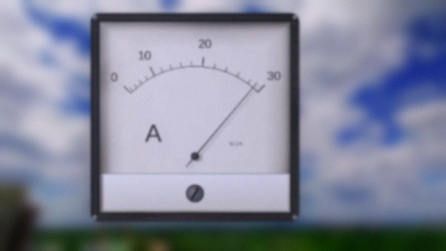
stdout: value=29 unit=A
